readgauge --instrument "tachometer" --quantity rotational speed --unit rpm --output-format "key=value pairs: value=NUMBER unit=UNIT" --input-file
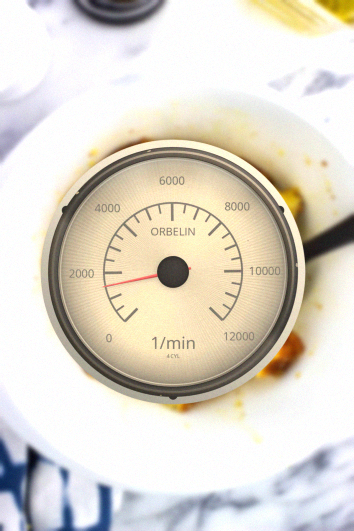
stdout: value=1500 unit=rpm
